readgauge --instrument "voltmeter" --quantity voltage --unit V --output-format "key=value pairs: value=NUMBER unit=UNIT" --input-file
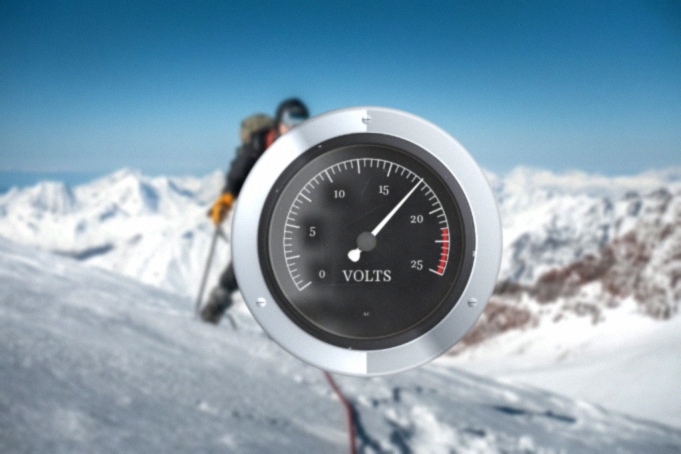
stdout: value=17.5 unit=V
